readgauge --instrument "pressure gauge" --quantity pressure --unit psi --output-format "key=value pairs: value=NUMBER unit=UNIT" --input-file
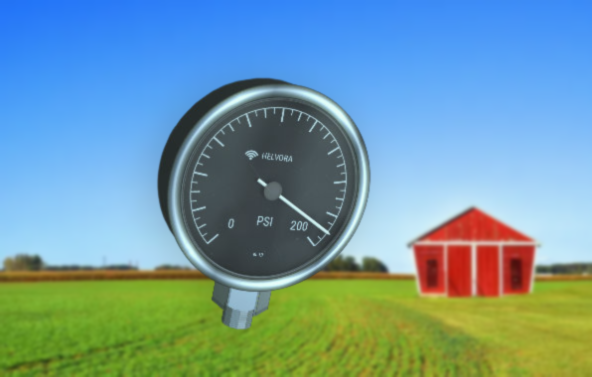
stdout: value=190 unit=psi
